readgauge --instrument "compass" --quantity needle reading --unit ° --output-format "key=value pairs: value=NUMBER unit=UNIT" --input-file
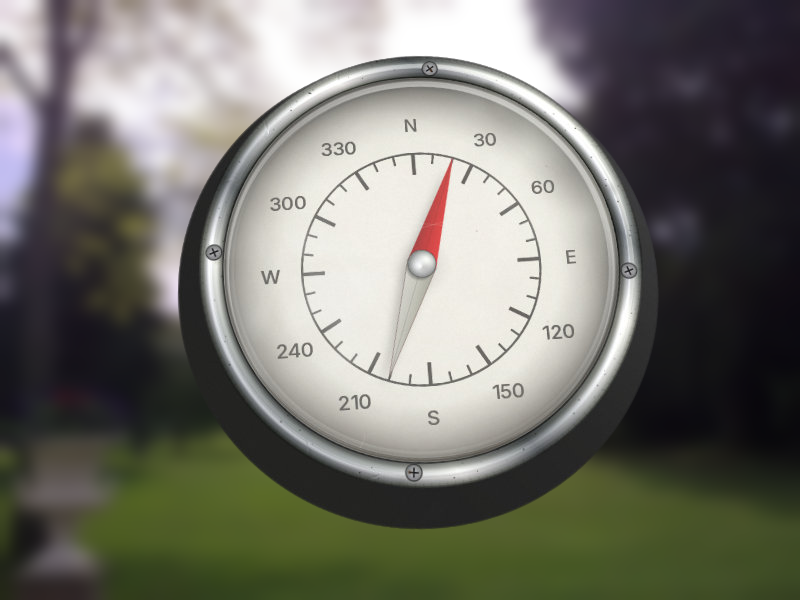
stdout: value=20 unit=°
